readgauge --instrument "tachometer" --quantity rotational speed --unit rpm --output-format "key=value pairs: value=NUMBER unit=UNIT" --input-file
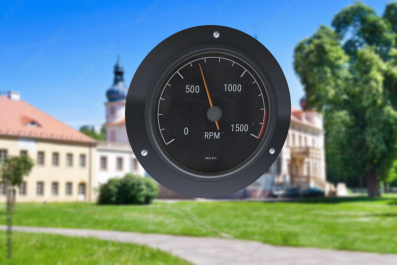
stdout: value=650 unit=rpm
